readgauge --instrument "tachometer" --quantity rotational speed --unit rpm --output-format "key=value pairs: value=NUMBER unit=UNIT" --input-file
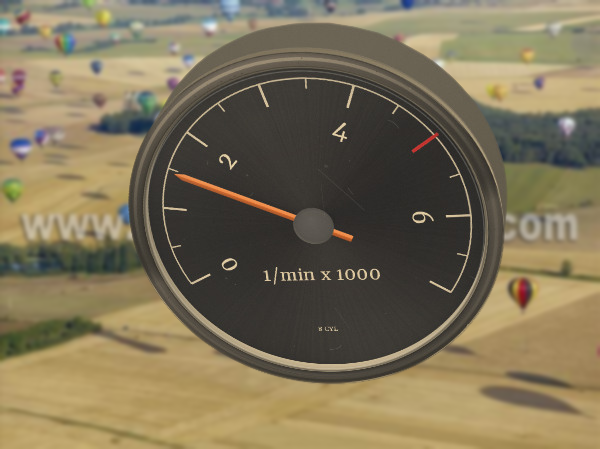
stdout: value=1500 unit=rpm
